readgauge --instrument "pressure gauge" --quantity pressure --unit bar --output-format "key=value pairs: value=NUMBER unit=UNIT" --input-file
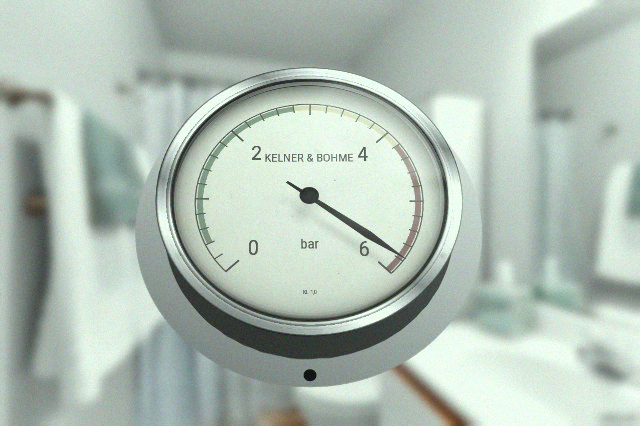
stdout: value=5.8 unit=bar
